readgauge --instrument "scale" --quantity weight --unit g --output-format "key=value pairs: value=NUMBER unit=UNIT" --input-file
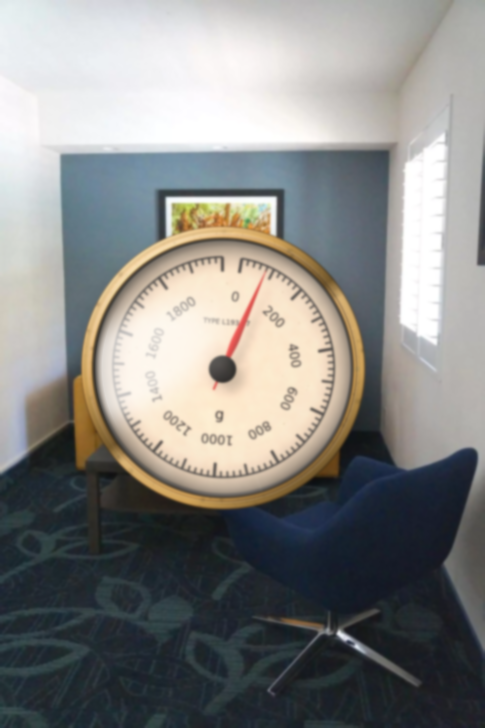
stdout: value=80 unit=g
